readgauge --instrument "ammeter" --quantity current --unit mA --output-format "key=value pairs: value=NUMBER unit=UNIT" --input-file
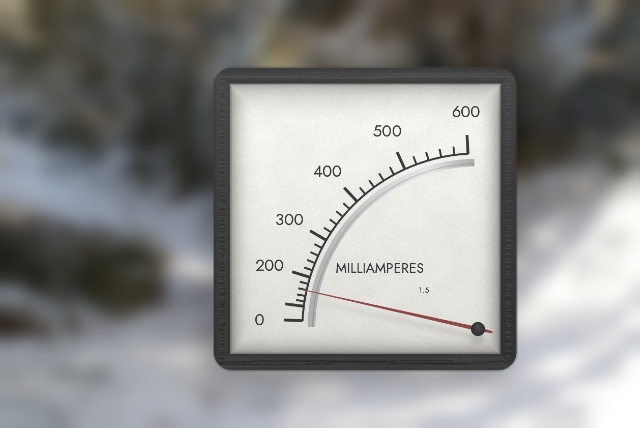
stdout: value=160 unit=mA
